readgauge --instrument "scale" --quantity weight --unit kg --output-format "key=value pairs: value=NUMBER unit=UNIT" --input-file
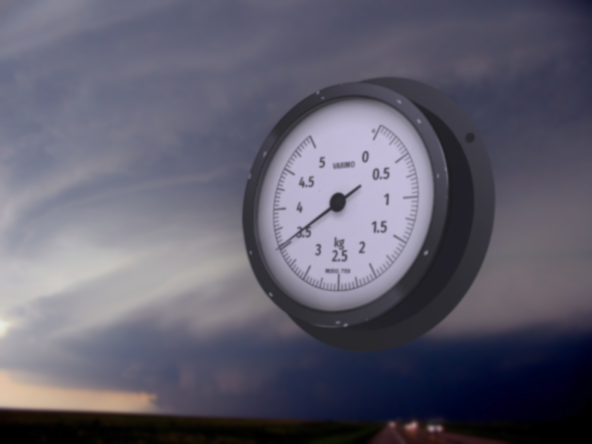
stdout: value=3.5 unit=kg
